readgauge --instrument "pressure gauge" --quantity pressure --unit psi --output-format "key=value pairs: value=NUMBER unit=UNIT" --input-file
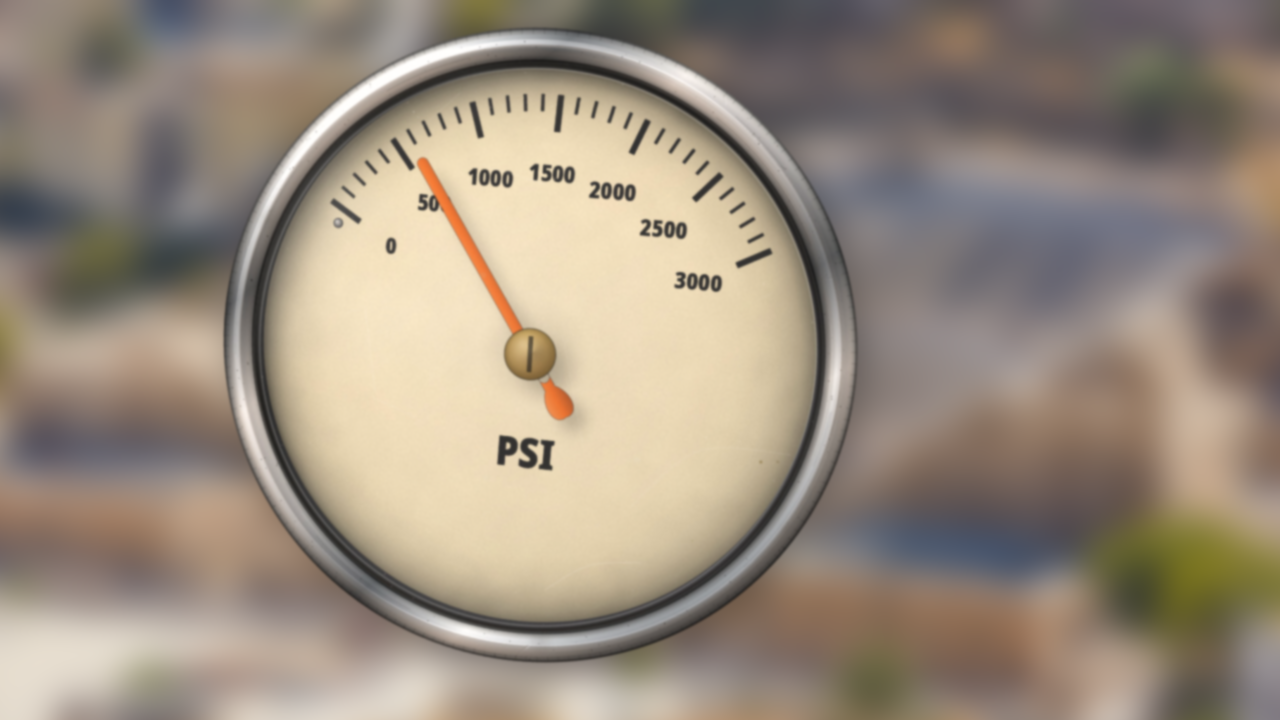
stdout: value=600 unit=psi
